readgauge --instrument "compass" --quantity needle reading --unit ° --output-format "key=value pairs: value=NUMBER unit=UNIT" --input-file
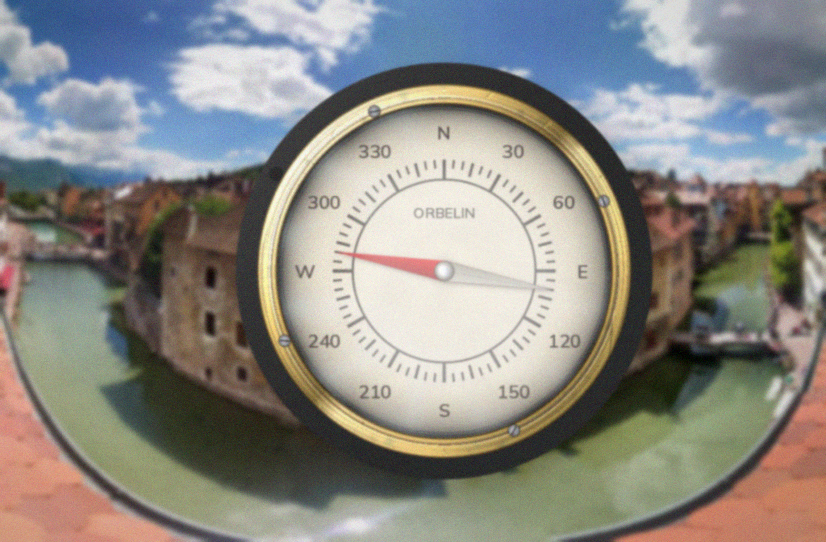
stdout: value=280 unit=°
